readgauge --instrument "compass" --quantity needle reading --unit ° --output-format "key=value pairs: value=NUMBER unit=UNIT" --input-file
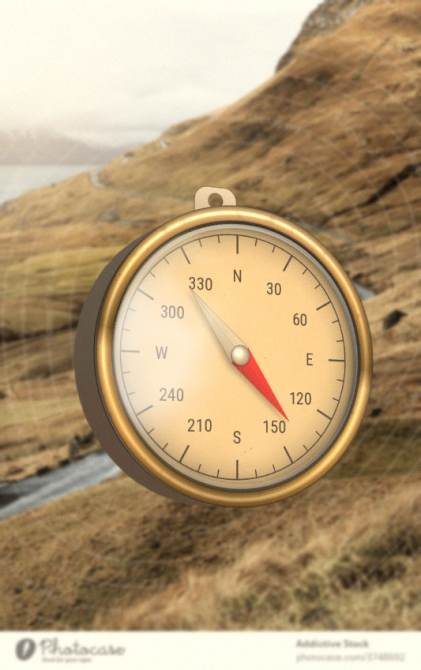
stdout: value=140 unit=°
